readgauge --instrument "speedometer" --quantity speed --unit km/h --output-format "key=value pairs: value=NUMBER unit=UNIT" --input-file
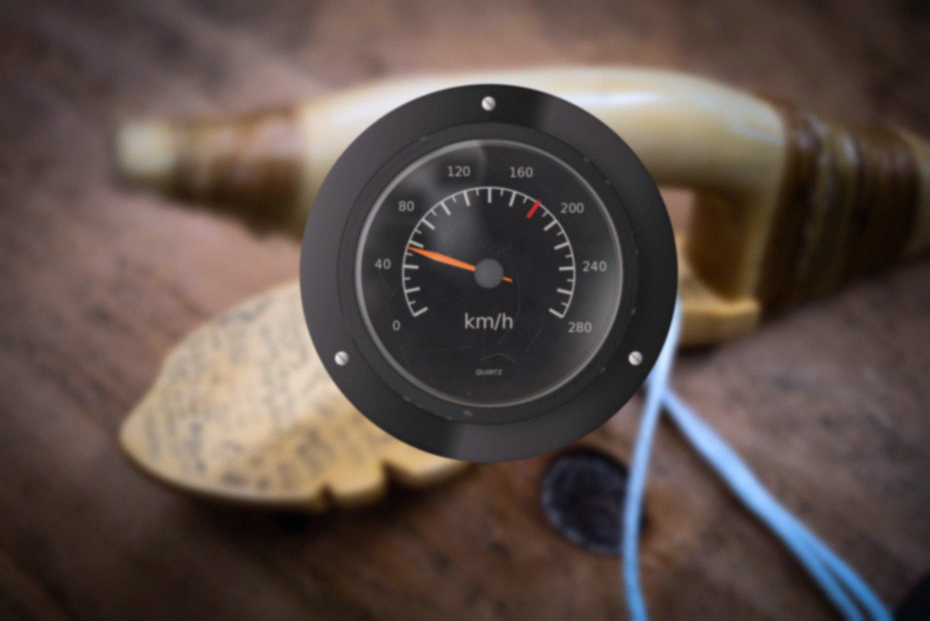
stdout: value=55 unit=km/h
